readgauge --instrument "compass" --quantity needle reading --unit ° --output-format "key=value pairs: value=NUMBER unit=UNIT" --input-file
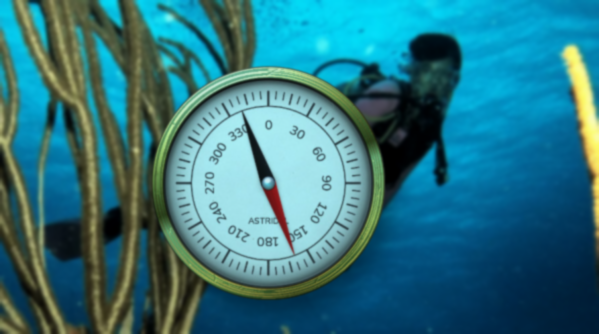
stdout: value=160 unit=°
